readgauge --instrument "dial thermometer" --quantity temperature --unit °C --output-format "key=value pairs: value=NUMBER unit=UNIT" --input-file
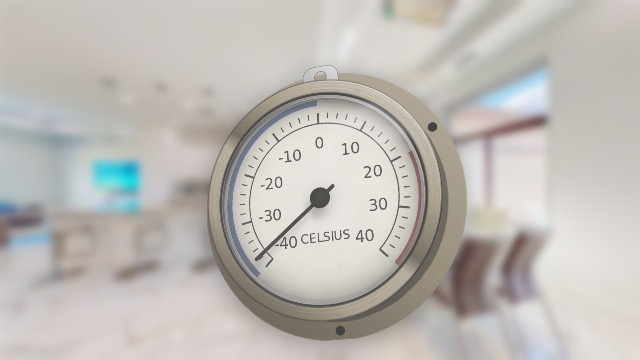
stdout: value=-38 unit=°C
